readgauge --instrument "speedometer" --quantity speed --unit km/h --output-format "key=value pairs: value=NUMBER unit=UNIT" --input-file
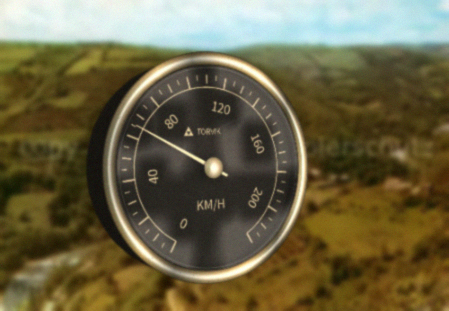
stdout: value=65 unit=km/h
